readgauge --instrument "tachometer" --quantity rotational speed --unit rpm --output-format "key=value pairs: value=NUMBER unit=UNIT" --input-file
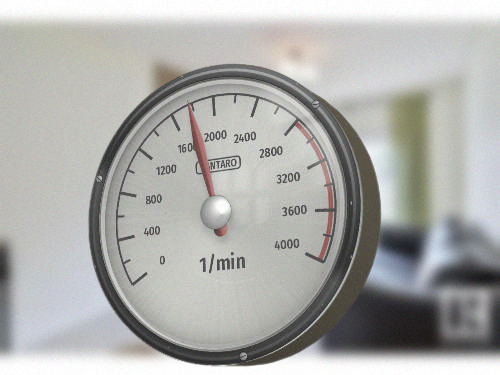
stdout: value=1800 unit=rpm
